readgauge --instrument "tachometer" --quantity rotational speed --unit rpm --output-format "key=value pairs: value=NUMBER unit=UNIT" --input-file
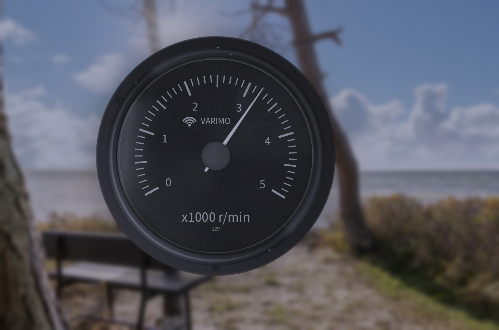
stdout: value=3200 unit=rpm
